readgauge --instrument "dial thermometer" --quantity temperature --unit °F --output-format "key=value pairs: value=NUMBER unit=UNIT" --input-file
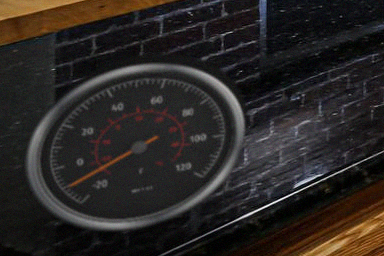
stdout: value=-10 unit=°F
